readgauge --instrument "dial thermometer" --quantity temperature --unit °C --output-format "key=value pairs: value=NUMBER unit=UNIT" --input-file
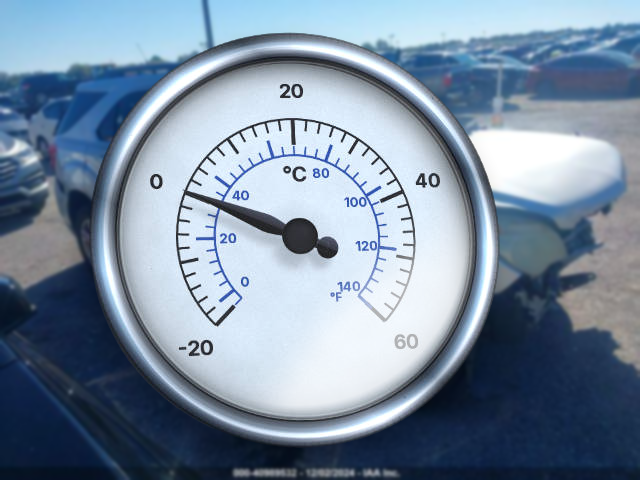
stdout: value=0 unit=°C
